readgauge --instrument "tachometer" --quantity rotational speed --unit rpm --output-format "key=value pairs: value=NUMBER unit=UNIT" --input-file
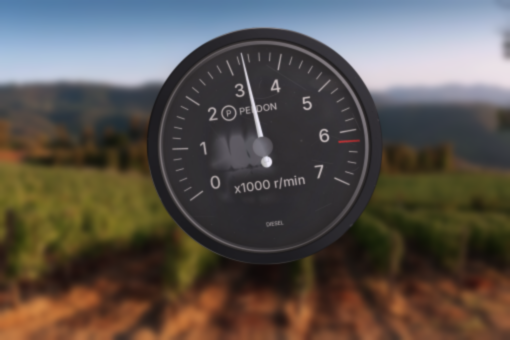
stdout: value=3300 unit=rpm
